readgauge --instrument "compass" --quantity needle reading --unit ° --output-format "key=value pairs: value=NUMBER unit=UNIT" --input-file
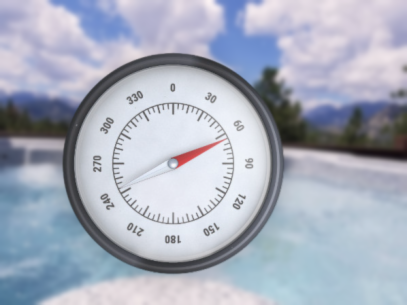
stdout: value=65 unit=°
